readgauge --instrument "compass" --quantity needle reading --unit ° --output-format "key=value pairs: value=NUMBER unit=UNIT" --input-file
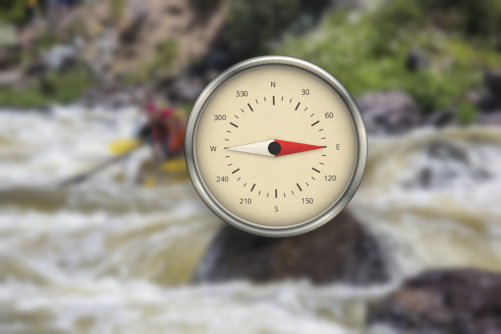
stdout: value=90 unit=°
